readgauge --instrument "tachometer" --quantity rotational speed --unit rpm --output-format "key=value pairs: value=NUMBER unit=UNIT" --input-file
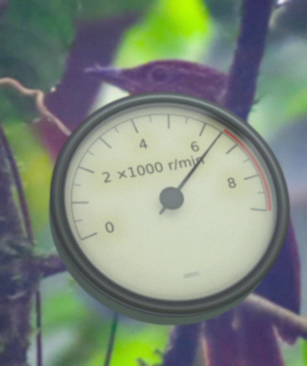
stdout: value=6500 unit=rpm
